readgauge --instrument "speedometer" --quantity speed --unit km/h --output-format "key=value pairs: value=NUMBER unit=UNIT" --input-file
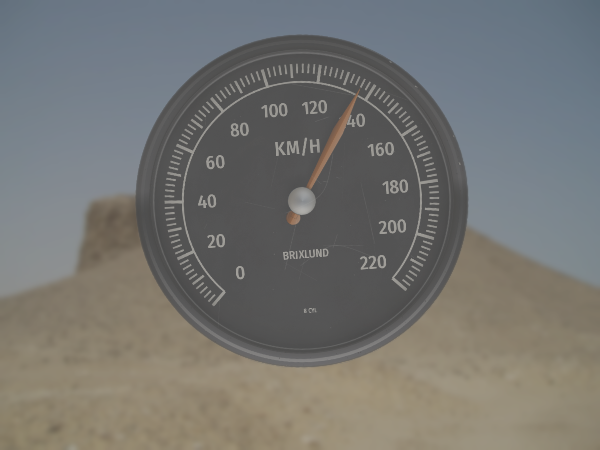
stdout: value=136 unit=km/h
